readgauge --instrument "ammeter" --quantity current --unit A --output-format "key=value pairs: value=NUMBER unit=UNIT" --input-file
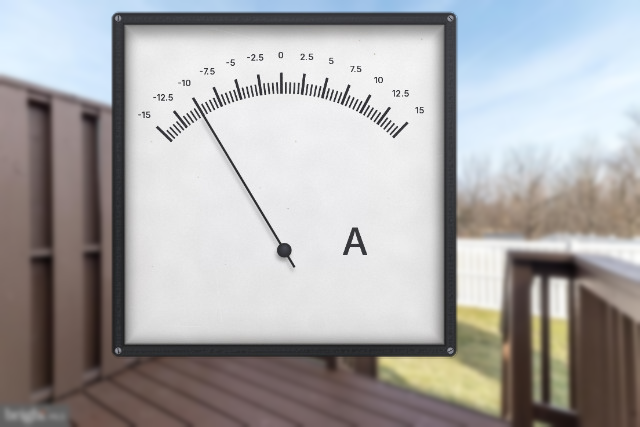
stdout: value=-10 unit=A
